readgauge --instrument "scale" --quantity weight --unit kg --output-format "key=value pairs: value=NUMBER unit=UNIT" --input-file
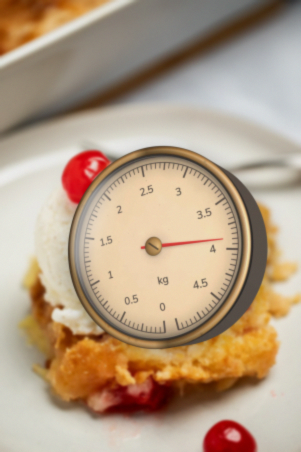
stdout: value=3.9 unit=kg
